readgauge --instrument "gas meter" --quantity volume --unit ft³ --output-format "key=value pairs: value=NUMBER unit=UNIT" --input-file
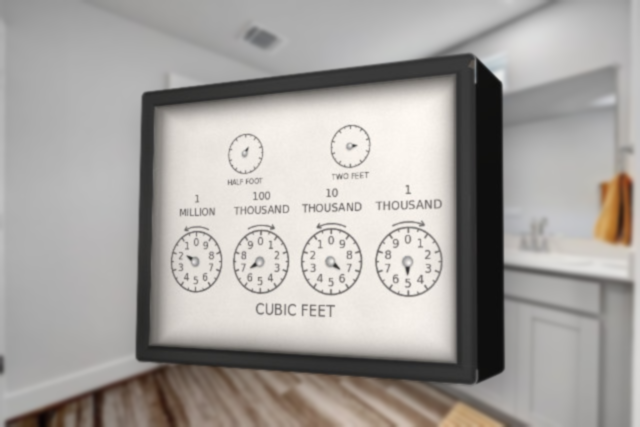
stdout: value=166500 unit=ft³
